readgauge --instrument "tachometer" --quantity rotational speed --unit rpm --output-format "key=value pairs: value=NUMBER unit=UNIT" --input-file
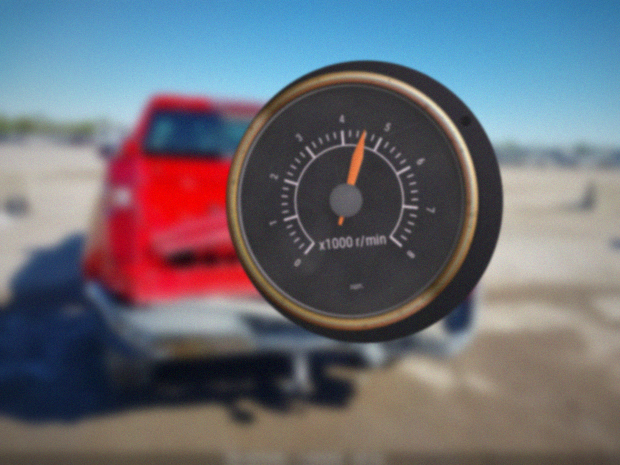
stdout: value=4600 unit=rpm
